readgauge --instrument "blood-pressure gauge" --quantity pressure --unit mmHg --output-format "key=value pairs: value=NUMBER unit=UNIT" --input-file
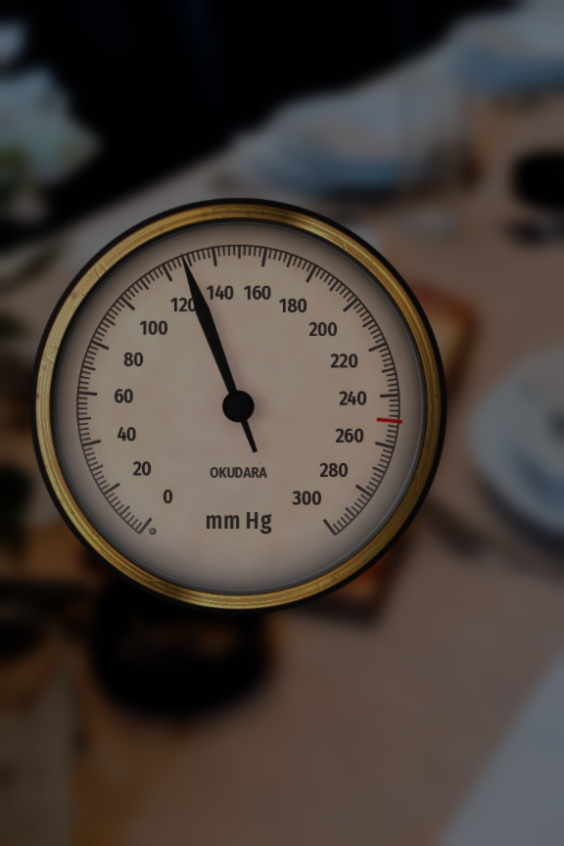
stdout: value=128 unit=mmHg
